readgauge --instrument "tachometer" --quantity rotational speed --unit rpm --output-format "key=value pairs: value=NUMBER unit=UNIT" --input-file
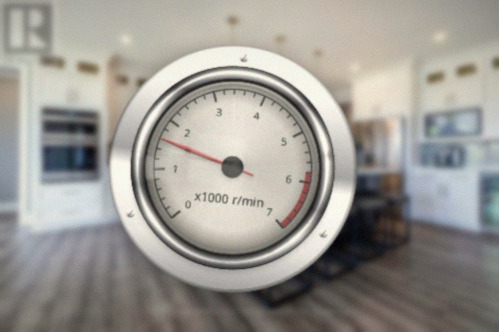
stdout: value=1600 unit=rpm
